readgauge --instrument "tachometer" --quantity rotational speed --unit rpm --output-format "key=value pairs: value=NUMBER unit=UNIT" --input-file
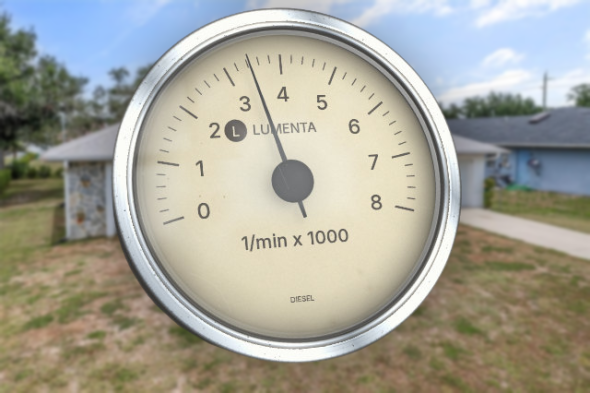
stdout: value=3400 unit=rpm
